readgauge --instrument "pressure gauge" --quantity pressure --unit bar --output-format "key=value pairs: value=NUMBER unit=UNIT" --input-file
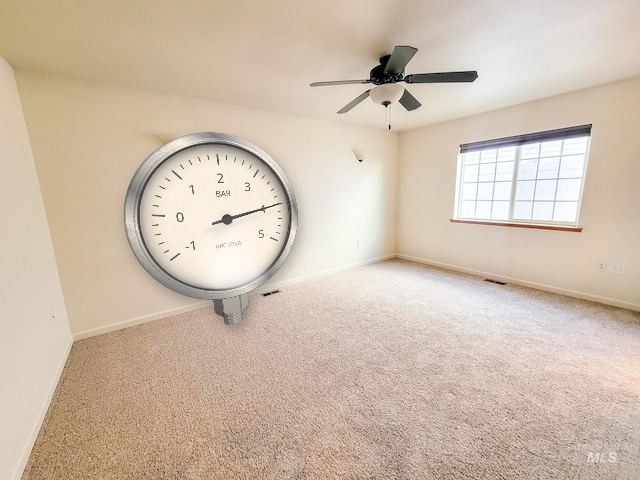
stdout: value=4 unit=bar
